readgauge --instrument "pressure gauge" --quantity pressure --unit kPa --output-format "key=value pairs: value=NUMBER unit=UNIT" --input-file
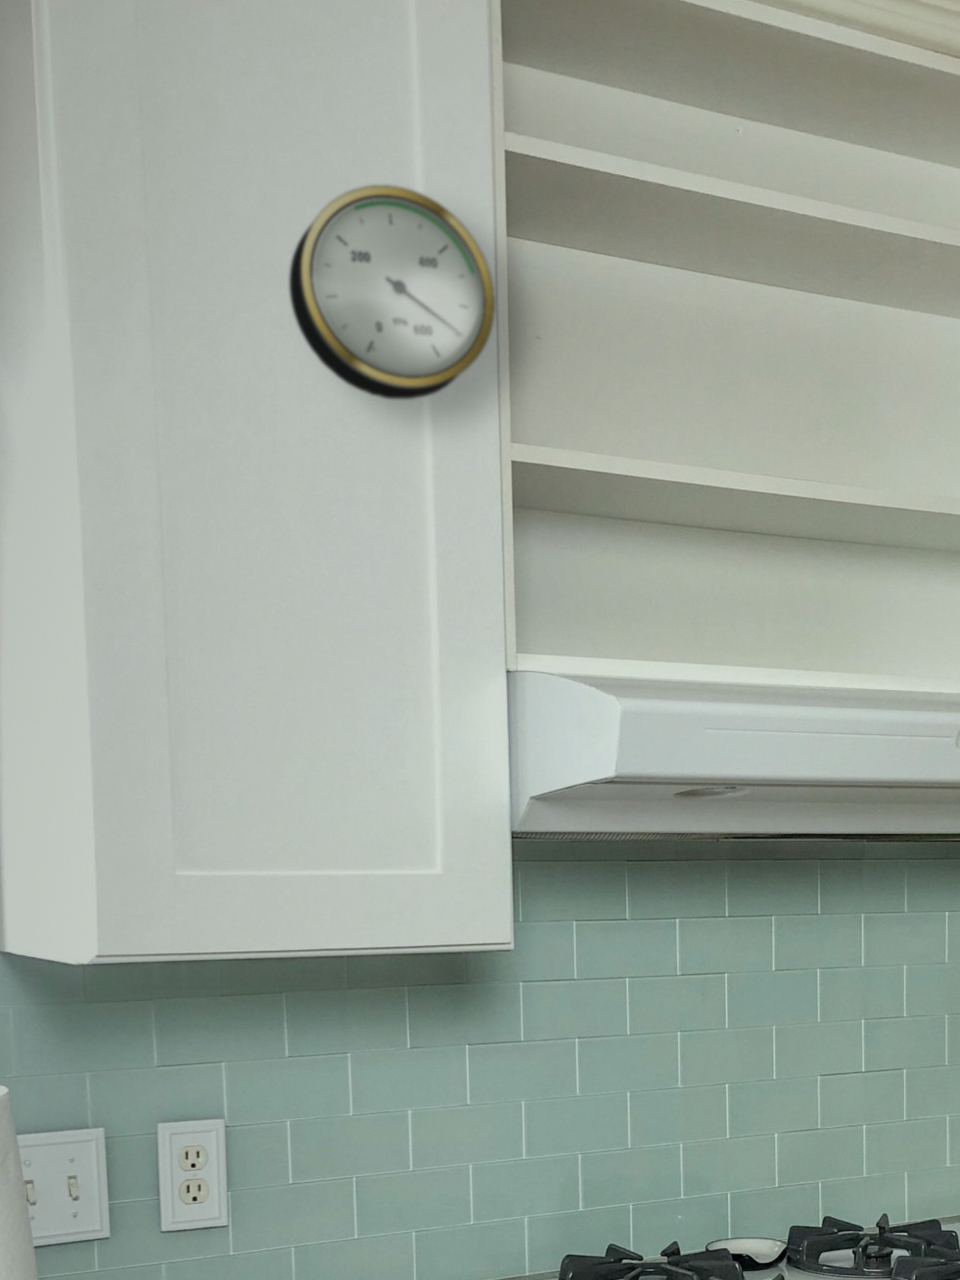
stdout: value=550 unit=kPa
